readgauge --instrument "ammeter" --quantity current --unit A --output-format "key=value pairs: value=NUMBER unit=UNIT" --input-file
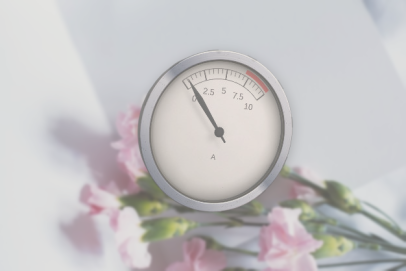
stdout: value=0.5 unit=A
